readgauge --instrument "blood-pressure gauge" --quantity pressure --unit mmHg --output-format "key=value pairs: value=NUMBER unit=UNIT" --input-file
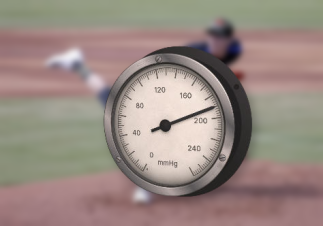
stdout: value=190 unit=mmHg
